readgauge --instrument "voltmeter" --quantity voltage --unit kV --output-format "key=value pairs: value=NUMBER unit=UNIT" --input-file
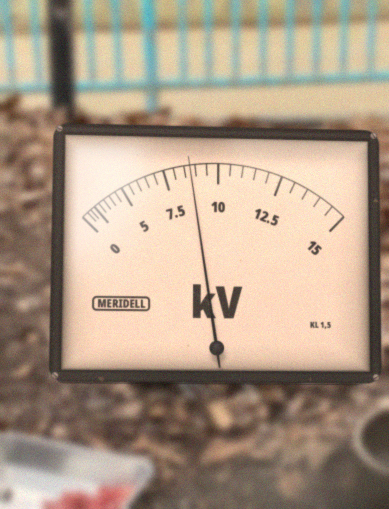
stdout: value=8.75 unit=kV
